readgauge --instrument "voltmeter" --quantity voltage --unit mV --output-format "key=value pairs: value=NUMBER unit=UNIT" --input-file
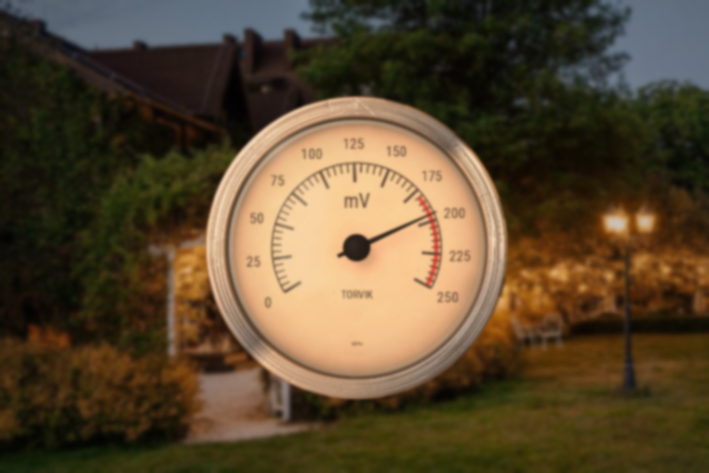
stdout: value=195 unit=mV
